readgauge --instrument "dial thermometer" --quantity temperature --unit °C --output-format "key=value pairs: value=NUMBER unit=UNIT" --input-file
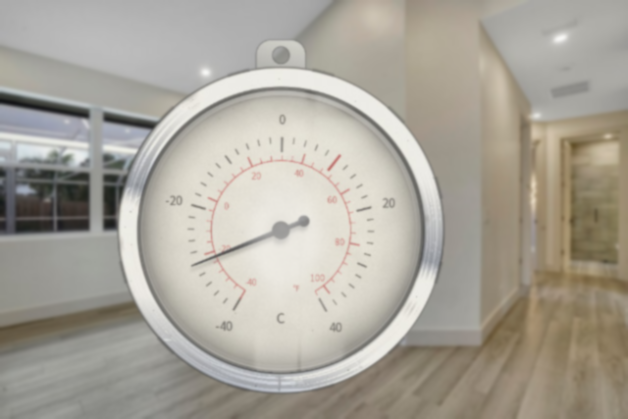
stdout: value=-30 unit=°C
